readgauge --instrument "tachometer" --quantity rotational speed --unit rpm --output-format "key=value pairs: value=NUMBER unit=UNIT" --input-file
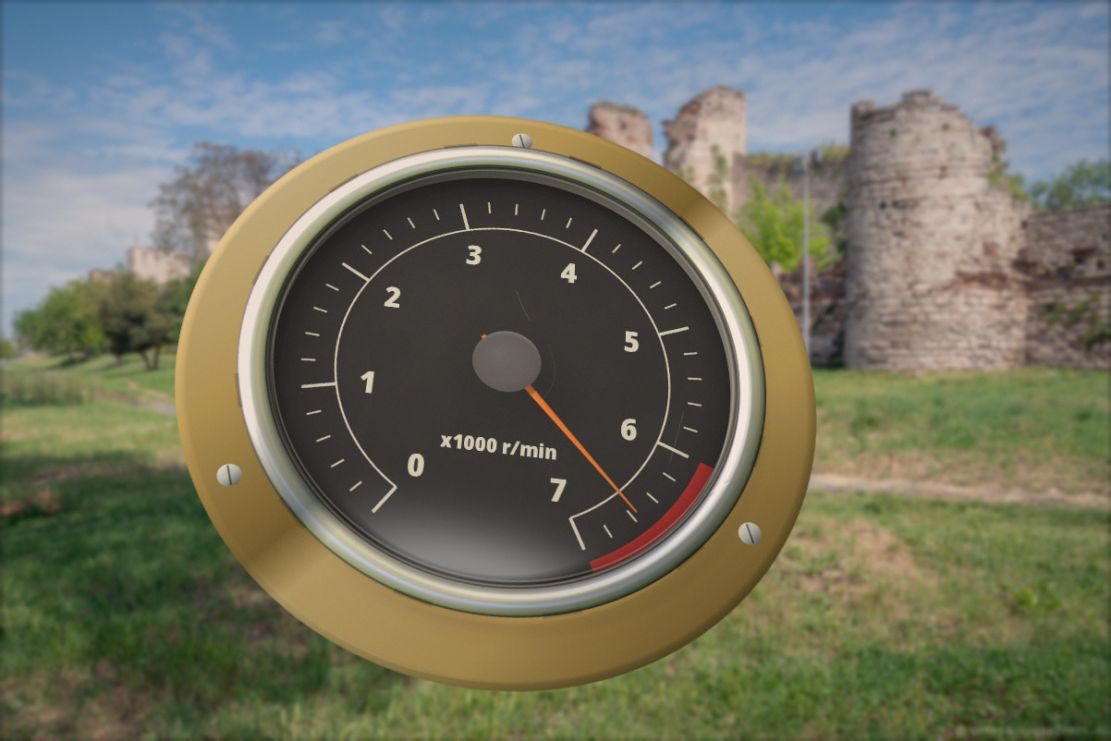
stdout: value=6600 unit=rpm
